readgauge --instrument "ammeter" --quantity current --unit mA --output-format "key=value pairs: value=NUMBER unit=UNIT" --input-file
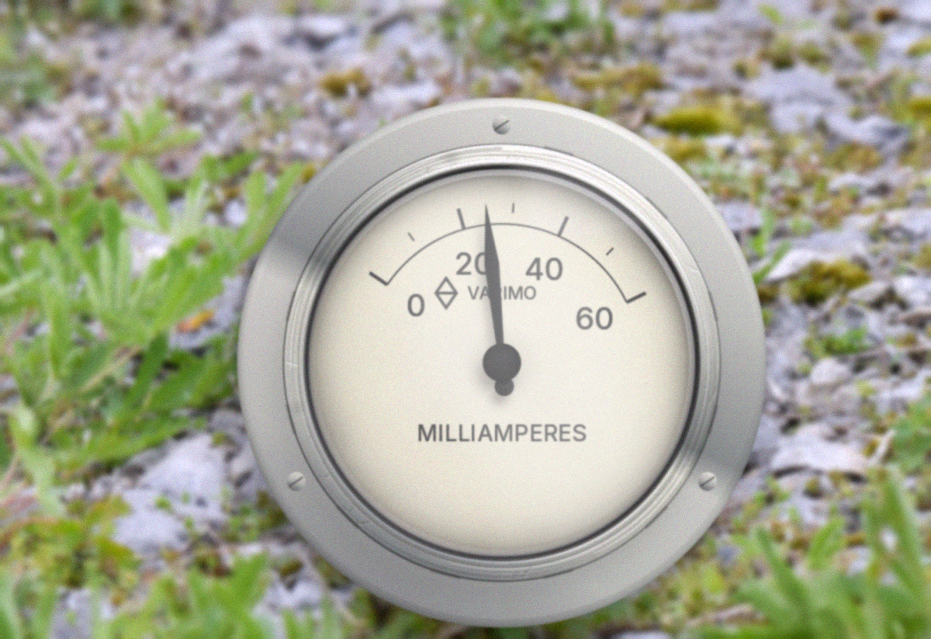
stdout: value=25 unit=mA
